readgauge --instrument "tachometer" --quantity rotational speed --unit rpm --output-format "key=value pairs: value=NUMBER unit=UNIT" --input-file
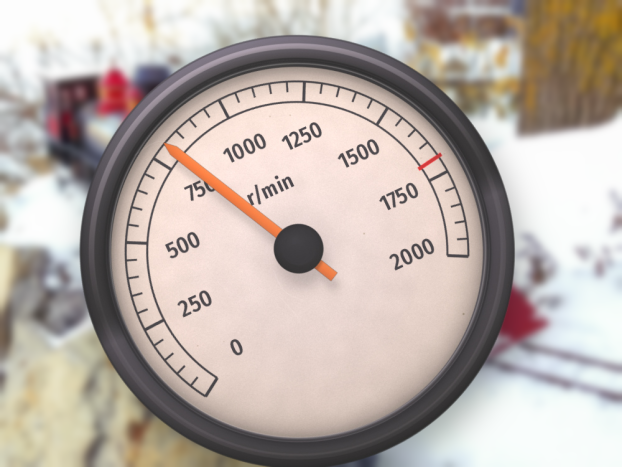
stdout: value=800 unit=rpm
